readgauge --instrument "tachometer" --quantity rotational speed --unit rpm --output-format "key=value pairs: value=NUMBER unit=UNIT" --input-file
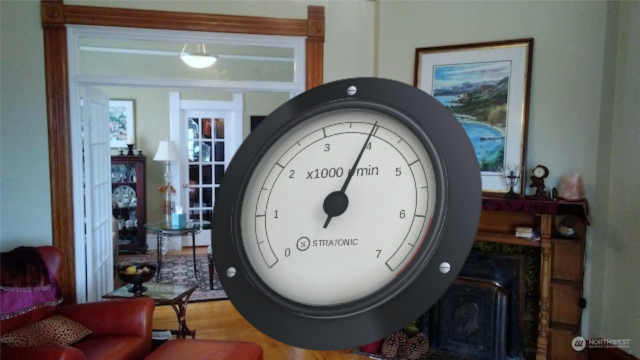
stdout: value=4000 unit=rpm
